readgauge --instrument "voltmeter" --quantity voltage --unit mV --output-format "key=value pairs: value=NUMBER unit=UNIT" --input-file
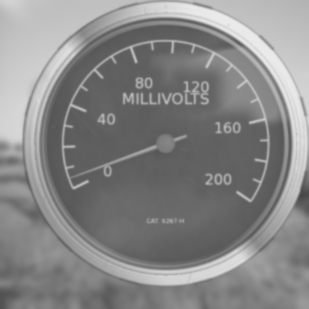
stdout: value=5 unit=mV
